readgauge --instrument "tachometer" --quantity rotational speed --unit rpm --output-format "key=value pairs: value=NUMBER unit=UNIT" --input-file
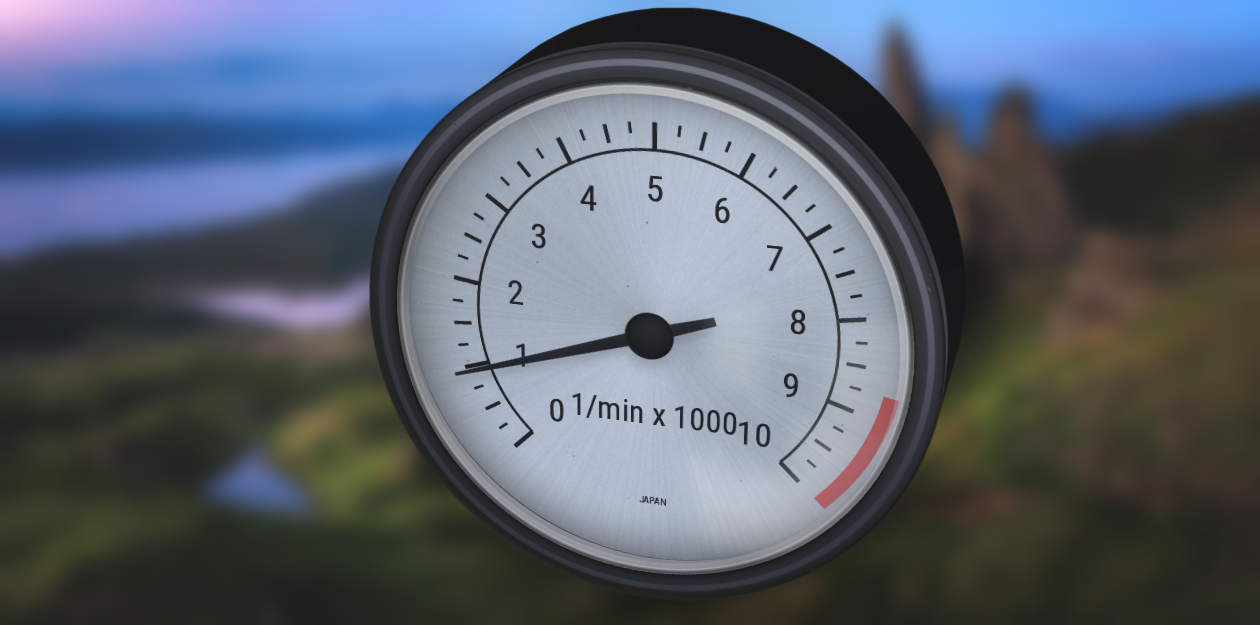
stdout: value=1000 unit=rpm
